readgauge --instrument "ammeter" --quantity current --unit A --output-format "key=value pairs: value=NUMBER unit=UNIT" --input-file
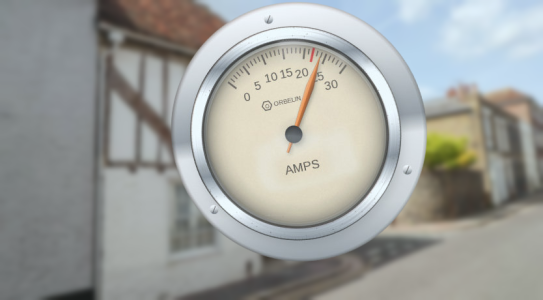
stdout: value=24 unit=A
